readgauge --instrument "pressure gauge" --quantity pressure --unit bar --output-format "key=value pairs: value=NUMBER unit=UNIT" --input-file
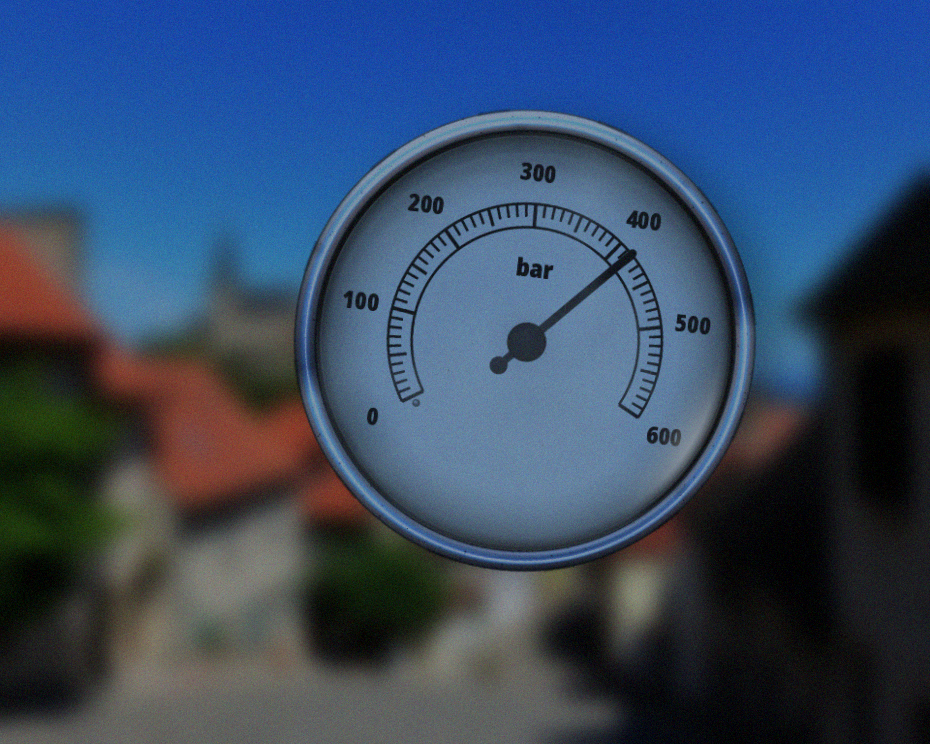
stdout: value=415 unit=bar
